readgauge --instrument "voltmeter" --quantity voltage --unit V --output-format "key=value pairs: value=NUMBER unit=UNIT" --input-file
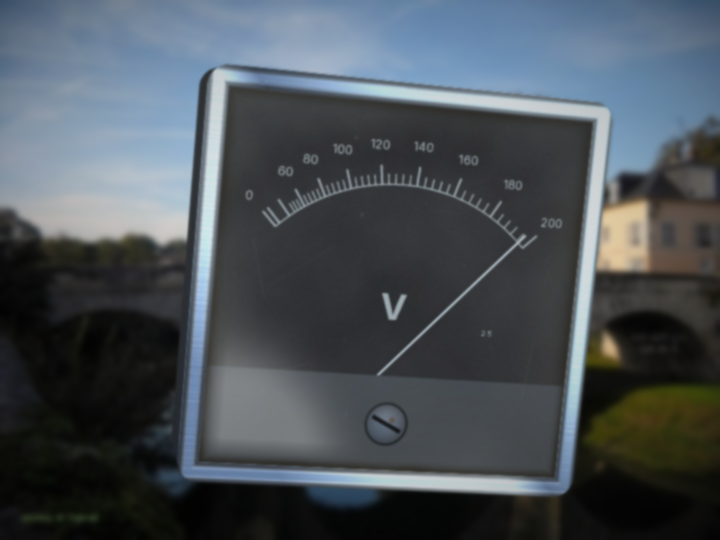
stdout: value=196 unit=V
